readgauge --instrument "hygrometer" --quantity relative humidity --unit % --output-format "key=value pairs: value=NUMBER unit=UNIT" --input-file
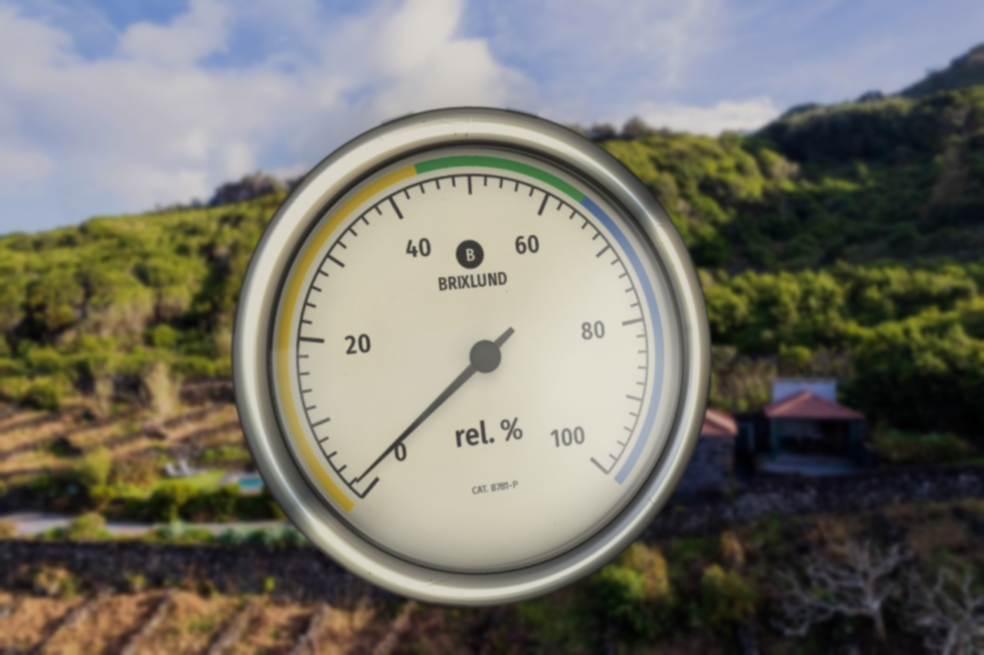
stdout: value=2 unit=%
